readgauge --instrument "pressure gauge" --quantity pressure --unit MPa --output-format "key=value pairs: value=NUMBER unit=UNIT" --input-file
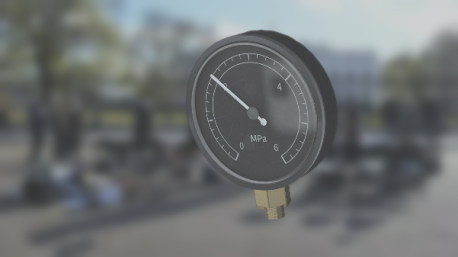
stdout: value=2 unit=MPa
